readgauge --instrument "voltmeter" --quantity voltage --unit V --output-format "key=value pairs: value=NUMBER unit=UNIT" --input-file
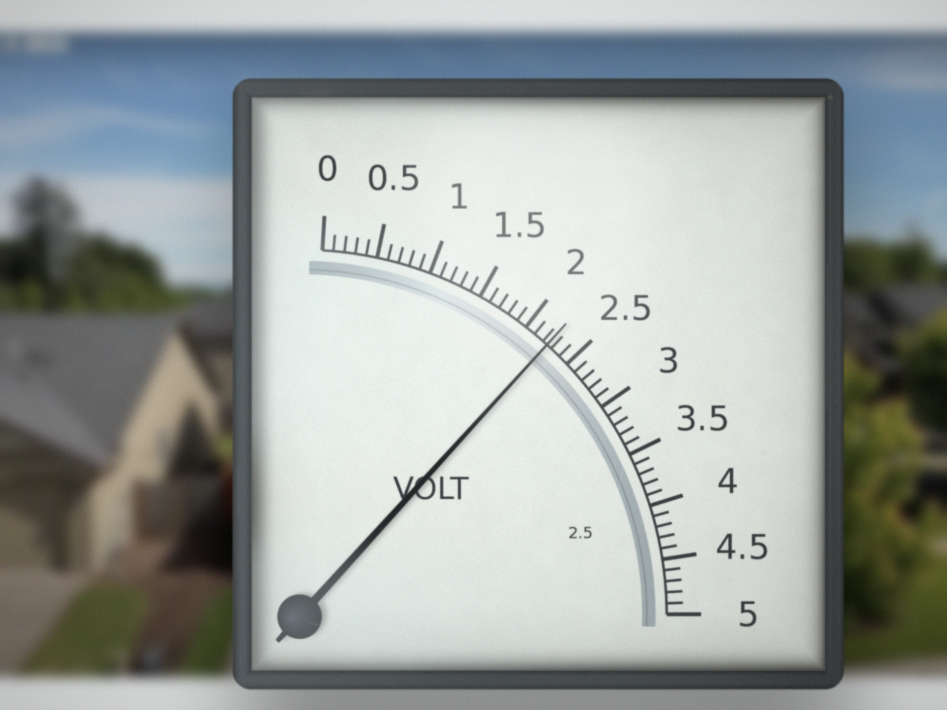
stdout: value=2.25 unit=V
